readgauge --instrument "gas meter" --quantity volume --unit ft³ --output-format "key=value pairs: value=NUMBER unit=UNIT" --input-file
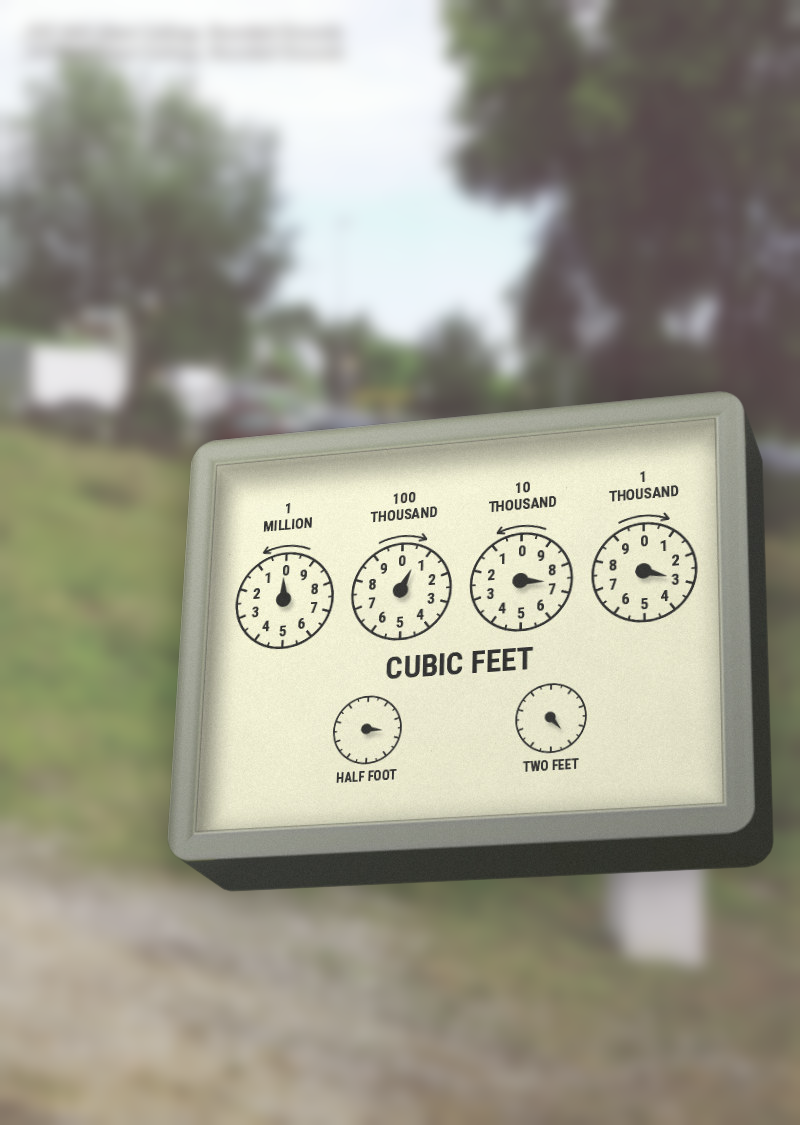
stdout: value=7300 unit=ft³
